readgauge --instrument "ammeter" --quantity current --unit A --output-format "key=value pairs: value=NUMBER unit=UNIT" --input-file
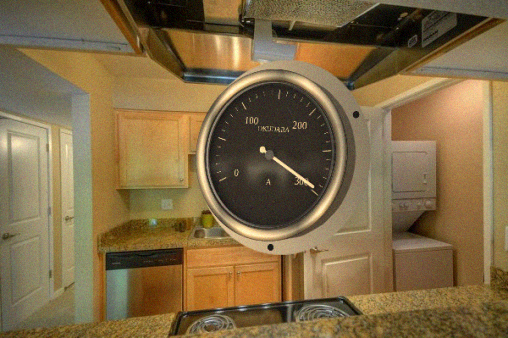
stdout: value=295 unit=A
